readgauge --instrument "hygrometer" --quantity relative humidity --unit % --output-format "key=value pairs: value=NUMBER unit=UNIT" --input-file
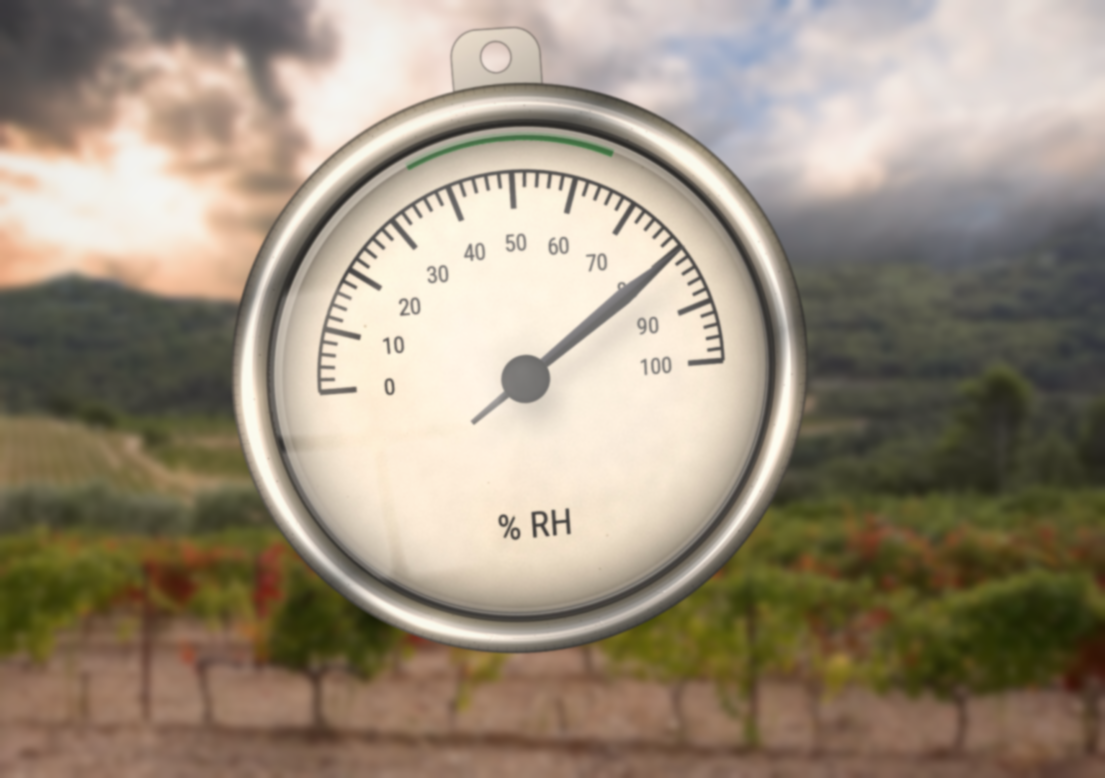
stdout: value=80 unit=%
